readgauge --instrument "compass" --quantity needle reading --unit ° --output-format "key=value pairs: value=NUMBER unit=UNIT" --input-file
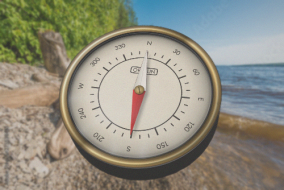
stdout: value=180 unit=°
